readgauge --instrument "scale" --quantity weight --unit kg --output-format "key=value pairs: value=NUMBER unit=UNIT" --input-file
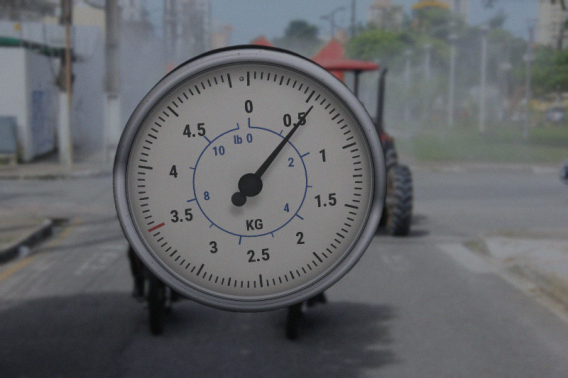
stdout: value=0.55 unit=kg
